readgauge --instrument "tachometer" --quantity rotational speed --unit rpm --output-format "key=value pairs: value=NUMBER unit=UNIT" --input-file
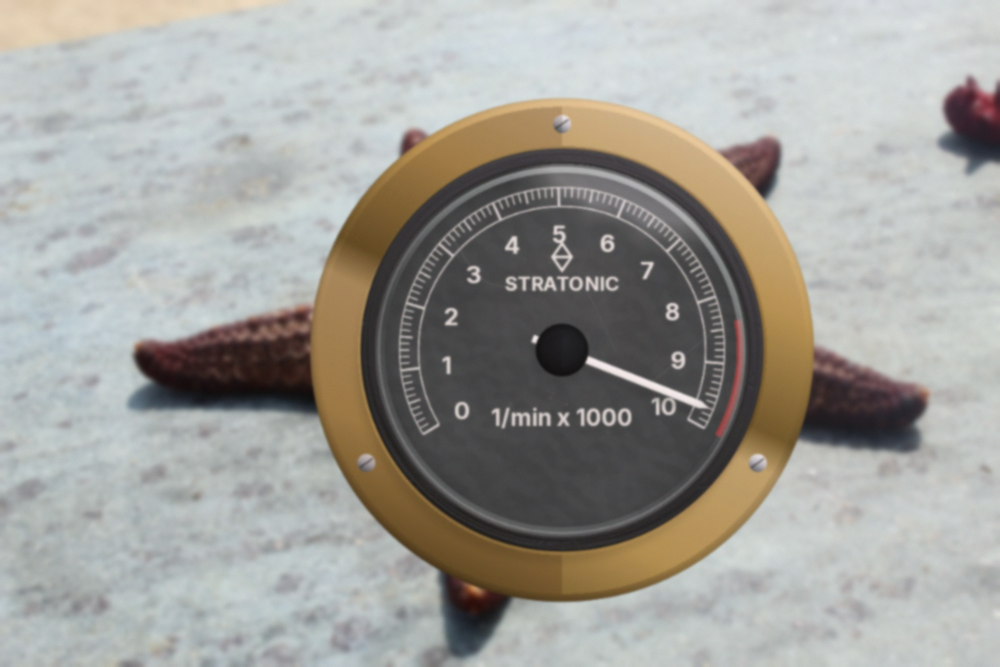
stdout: value=9700 unit=rpm
